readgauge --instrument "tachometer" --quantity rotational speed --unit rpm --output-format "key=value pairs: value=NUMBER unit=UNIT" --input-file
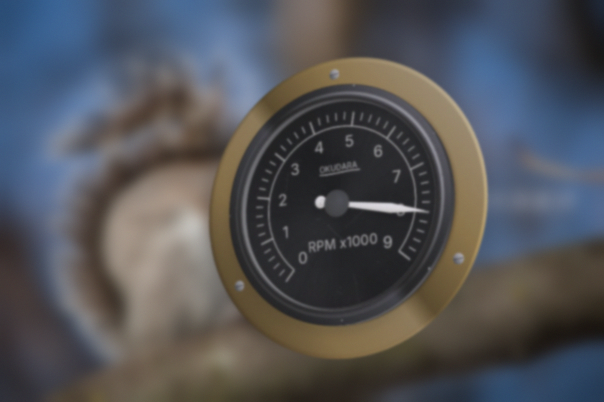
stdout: value=8000 unit=rpm
